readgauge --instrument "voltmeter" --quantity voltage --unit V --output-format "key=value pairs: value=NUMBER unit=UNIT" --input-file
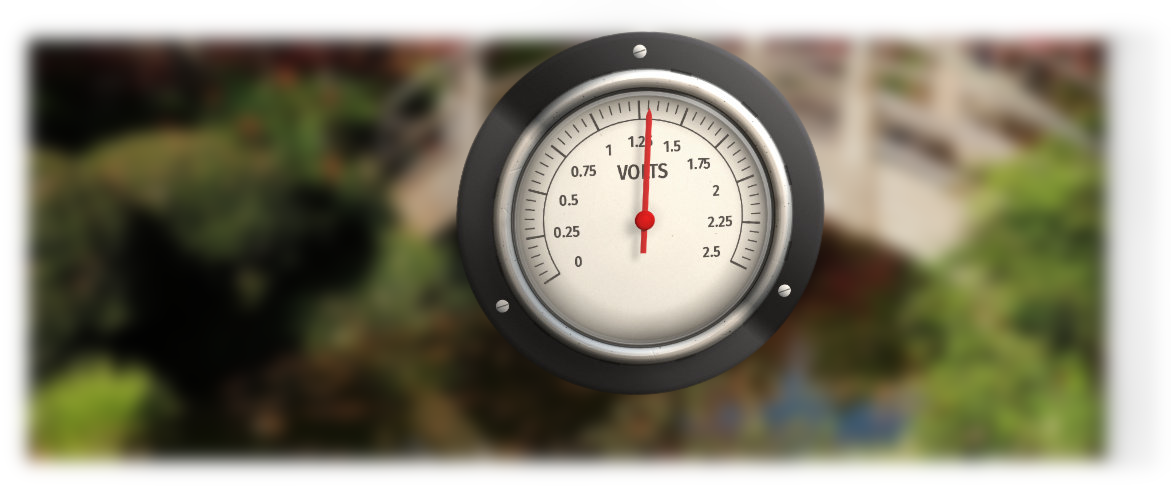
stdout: value=1.3 unit=V
